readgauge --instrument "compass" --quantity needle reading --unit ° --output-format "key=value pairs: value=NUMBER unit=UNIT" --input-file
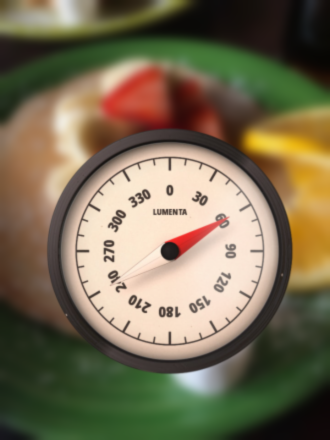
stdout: value=60 unit=°
